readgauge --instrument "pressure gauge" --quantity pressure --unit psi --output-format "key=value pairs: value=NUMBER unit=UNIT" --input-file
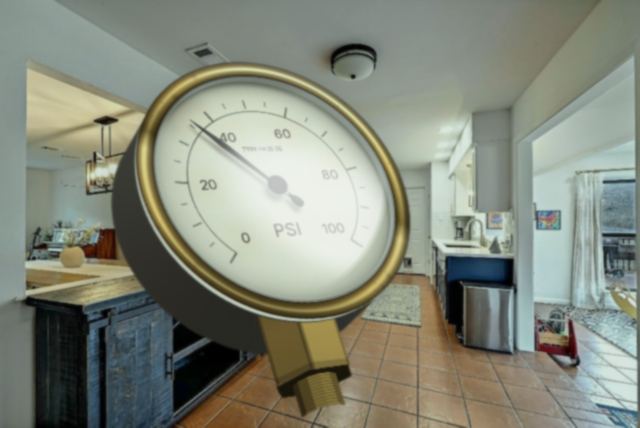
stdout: value=35 unit=psi
